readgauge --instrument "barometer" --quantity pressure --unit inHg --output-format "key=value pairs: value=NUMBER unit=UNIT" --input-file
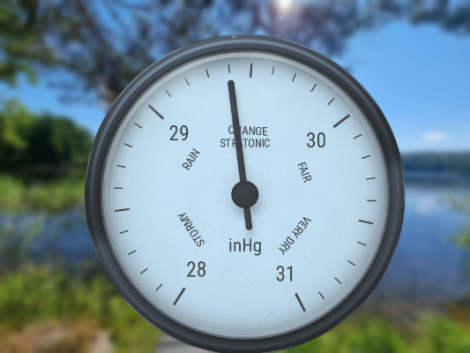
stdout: value=29.4 unit=inHg
